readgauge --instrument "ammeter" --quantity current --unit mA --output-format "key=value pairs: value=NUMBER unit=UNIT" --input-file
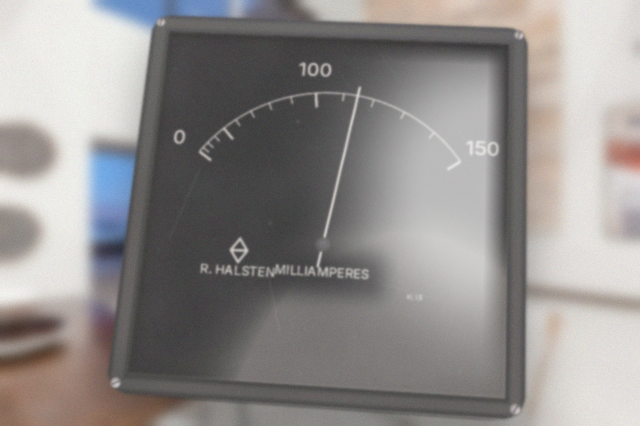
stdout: value=115 unit=mA
